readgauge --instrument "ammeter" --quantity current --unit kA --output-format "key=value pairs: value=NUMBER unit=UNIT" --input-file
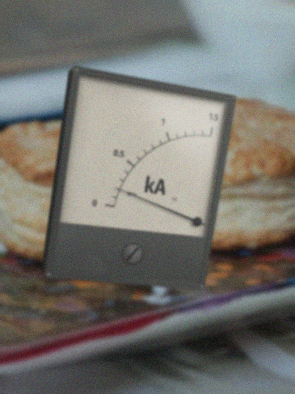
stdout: value=0.2 unit=kA
